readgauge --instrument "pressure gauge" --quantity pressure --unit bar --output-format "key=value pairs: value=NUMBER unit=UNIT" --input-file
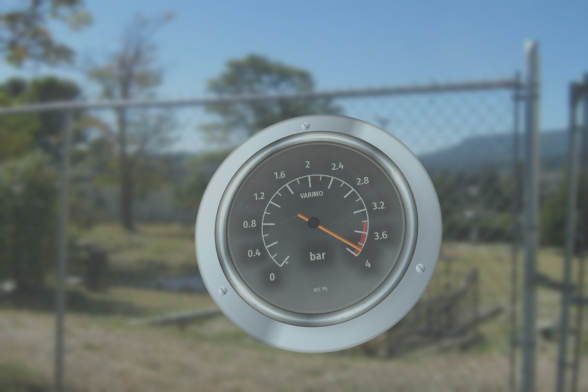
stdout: value=3.9 unit=bar
